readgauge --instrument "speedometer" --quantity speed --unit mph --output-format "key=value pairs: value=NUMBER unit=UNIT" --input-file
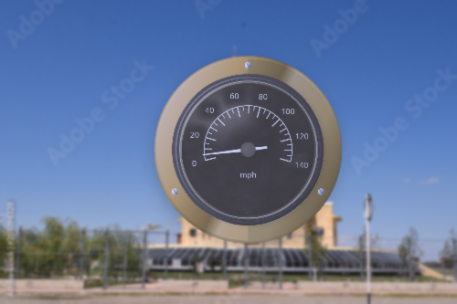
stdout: value=5 unit=mph
